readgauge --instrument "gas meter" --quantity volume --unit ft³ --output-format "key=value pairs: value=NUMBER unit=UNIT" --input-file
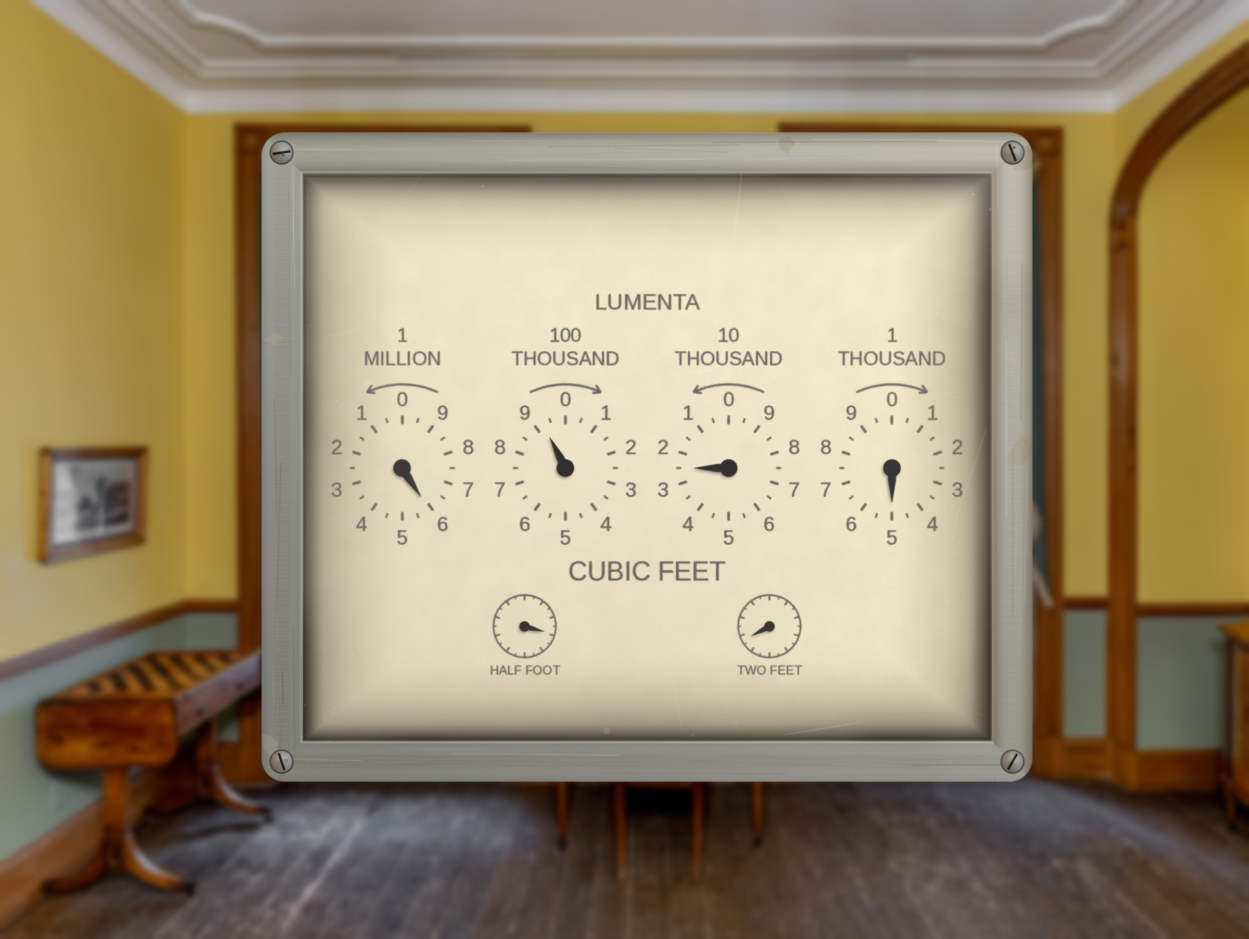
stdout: value=592500 unit=ft³
